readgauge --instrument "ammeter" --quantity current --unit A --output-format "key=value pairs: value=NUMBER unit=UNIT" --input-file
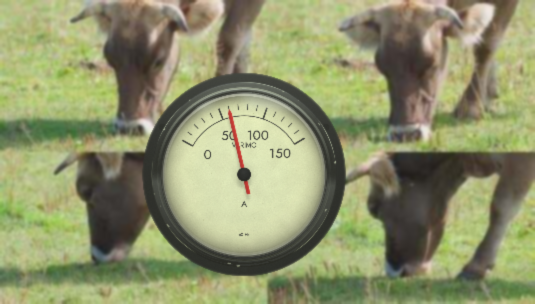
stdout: value=60 unit=A
